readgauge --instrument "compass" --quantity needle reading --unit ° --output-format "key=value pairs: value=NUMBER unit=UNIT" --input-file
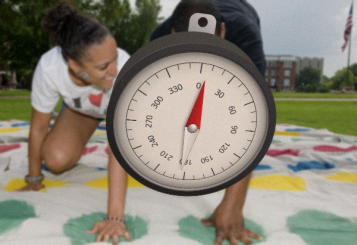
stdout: value=5 unit=°
